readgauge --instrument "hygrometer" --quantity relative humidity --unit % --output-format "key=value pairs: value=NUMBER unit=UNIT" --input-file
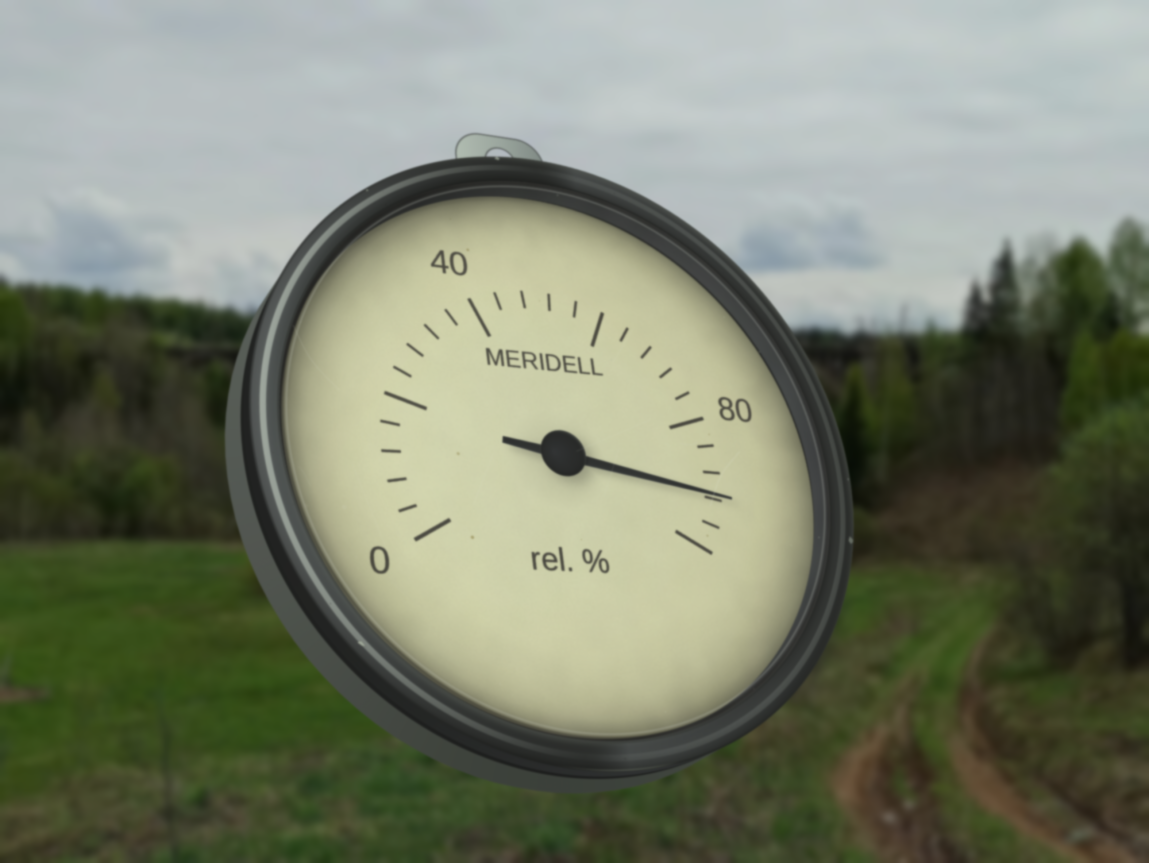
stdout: value=92 unit=%
